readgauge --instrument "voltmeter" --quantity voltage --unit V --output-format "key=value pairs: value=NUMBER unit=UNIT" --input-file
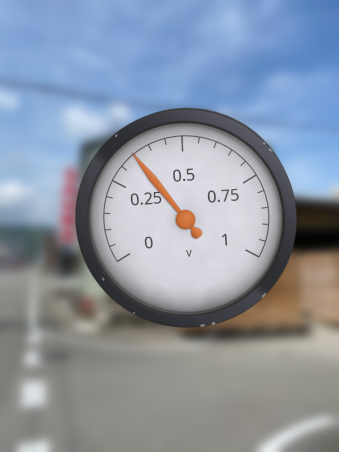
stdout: value=0.35 unit=V
